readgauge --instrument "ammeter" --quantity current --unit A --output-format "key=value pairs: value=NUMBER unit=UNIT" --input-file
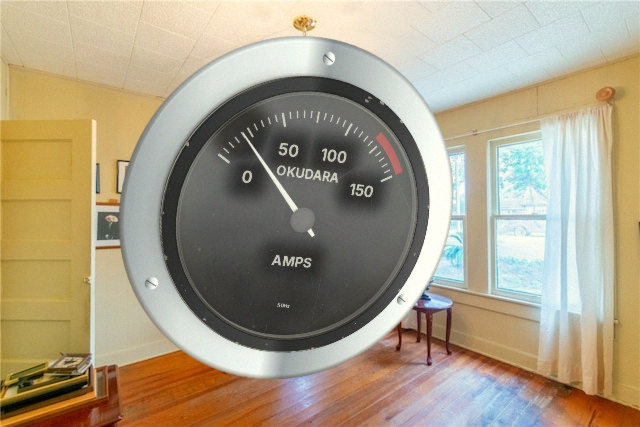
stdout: value=20 unit=A
